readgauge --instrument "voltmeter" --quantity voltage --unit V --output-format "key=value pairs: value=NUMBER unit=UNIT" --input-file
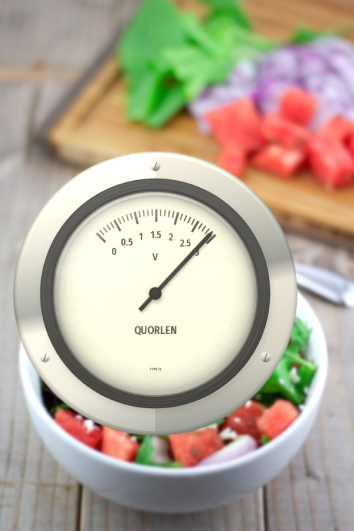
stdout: value=2.9 unit=V
